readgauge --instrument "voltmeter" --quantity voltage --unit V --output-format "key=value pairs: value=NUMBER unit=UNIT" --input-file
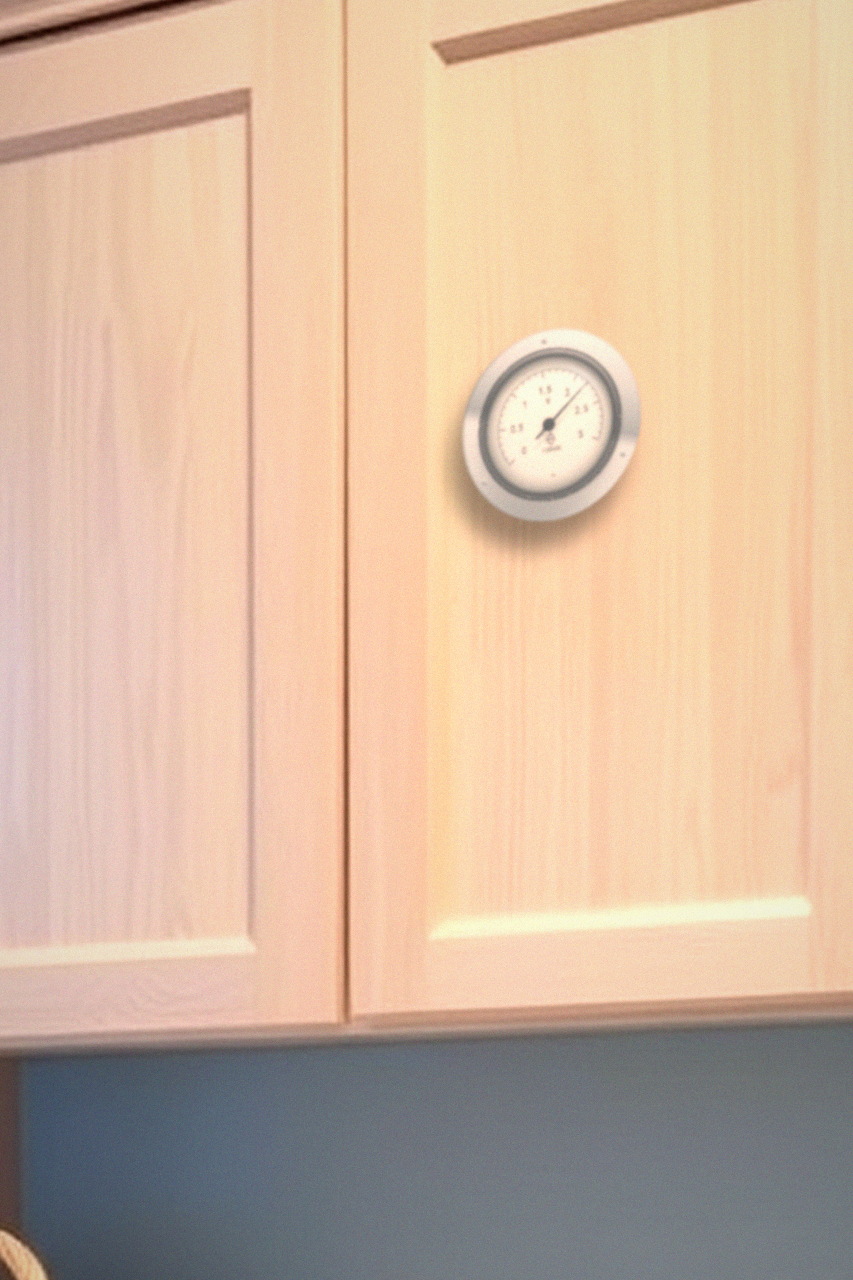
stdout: value=2.2 unit=V
